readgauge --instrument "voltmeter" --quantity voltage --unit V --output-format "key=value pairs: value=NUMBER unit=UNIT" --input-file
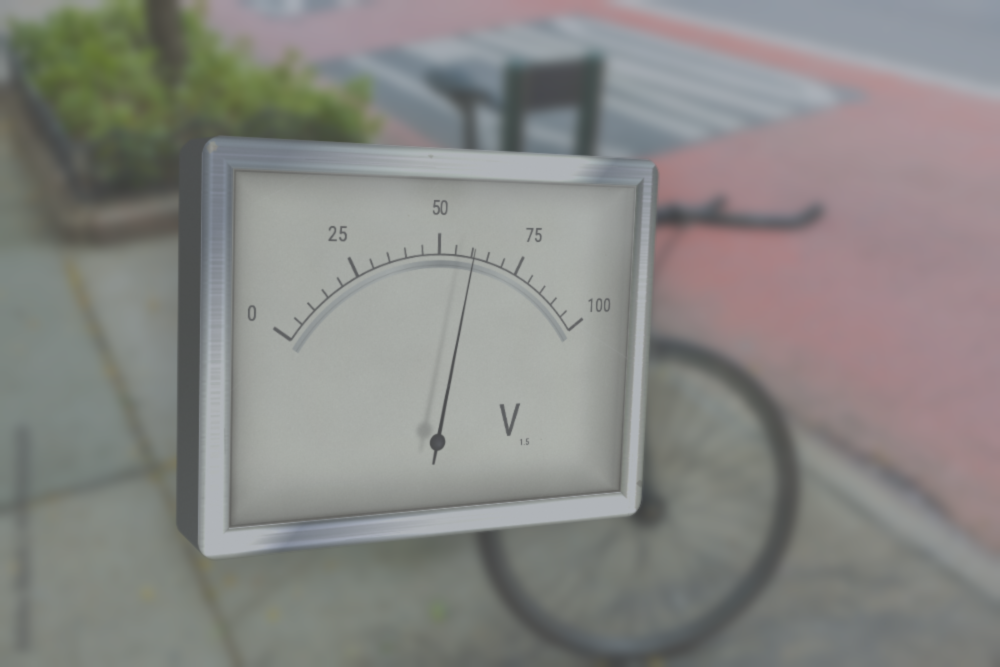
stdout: value=60 unit=V
